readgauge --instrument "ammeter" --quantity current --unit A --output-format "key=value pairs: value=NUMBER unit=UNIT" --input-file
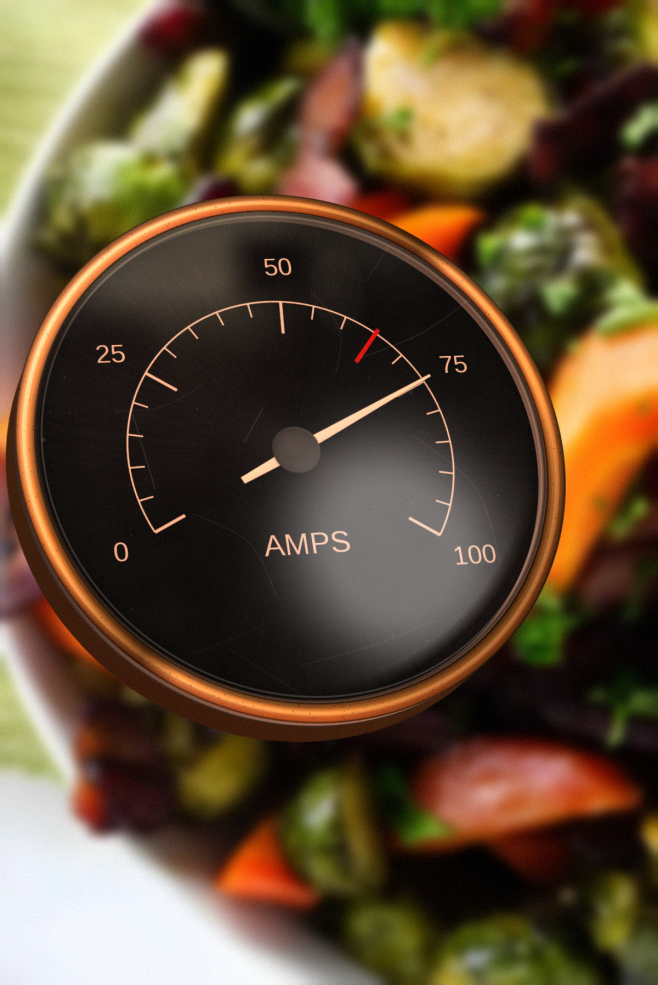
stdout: value=75 unit=A
